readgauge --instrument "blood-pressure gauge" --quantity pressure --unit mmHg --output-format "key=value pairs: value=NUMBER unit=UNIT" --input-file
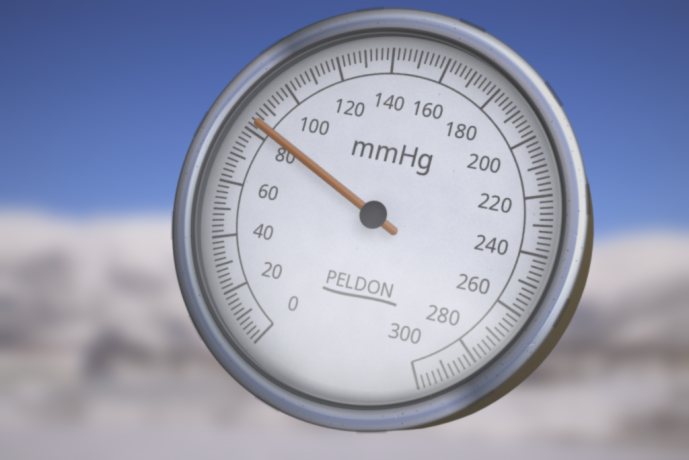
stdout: value=84 unit=mmHg
